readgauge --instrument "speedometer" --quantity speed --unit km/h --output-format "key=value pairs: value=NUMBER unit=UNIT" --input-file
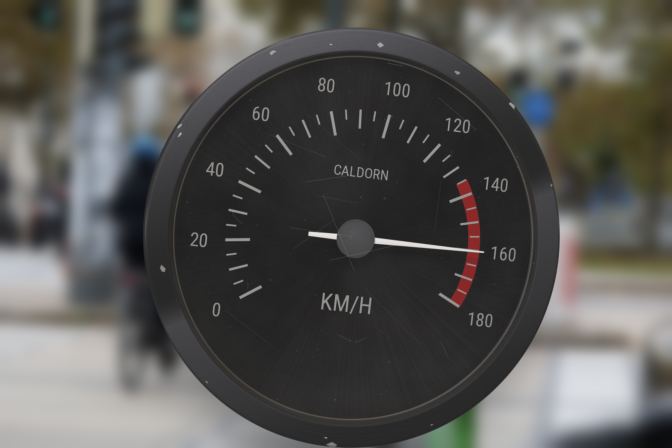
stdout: value=160 unit=km/h
